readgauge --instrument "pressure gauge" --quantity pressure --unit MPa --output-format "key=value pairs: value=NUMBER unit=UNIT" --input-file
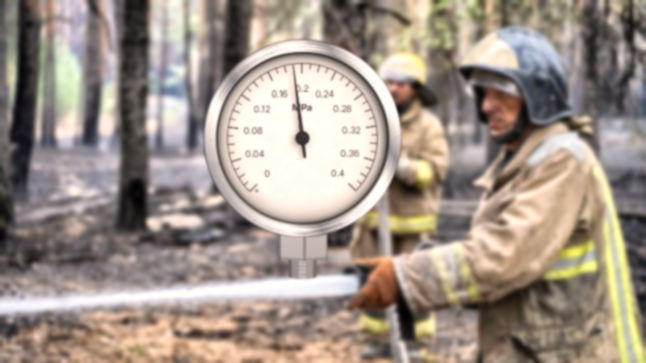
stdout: value=0.19 unit=MPa
